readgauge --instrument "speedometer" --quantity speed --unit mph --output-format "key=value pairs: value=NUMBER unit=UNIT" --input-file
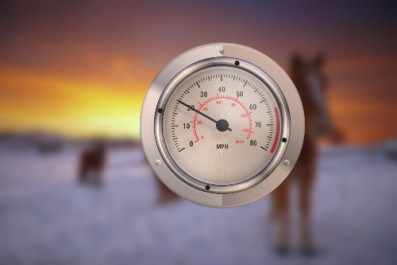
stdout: value=20 unit=mph
